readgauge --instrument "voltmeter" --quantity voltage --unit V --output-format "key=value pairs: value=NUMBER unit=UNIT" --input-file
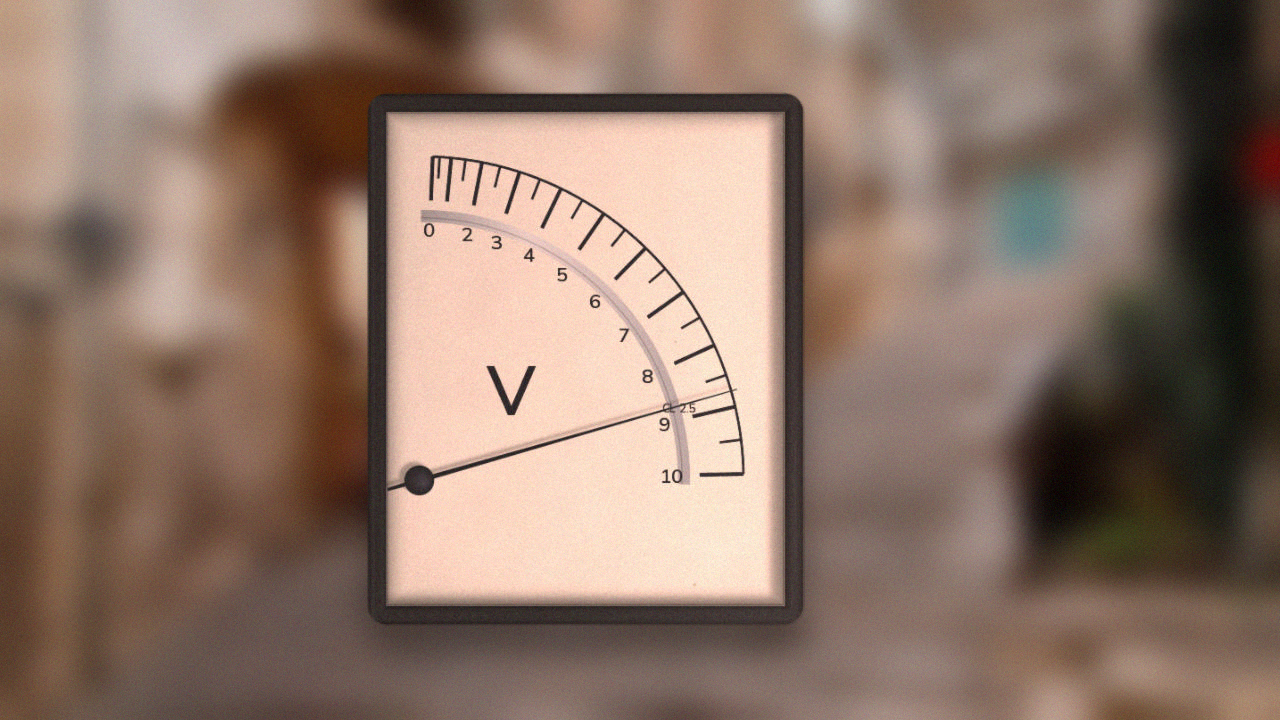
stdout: value=8.75 unit=V
